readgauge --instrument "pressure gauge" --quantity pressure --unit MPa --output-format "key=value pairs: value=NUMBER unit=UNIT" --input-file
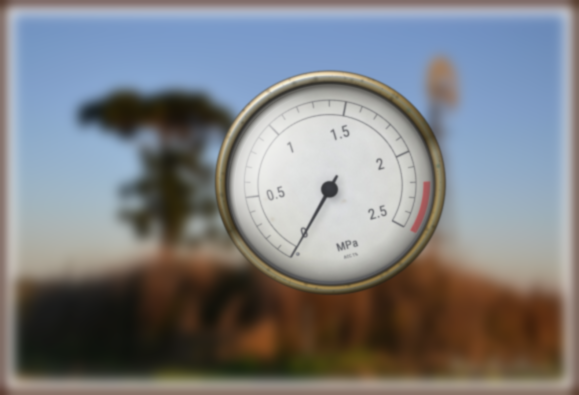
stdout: value=0 unit=MPa
